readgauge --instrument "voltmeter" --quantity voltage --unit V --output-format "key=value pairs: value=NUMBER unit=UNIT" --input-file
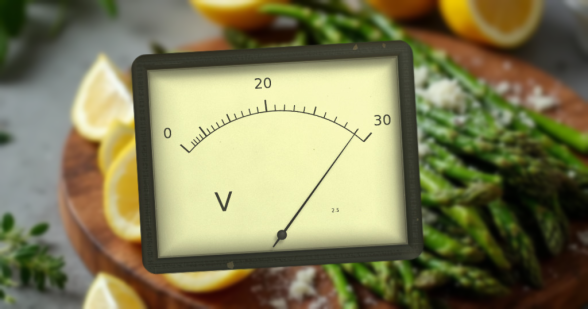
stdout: value=29 unit=V
